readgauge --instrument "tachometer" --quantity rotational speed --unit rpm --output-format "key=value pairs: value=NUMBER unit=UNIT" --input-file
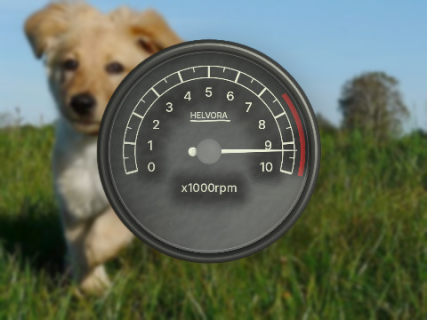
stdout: value=9250 unit=rpm
